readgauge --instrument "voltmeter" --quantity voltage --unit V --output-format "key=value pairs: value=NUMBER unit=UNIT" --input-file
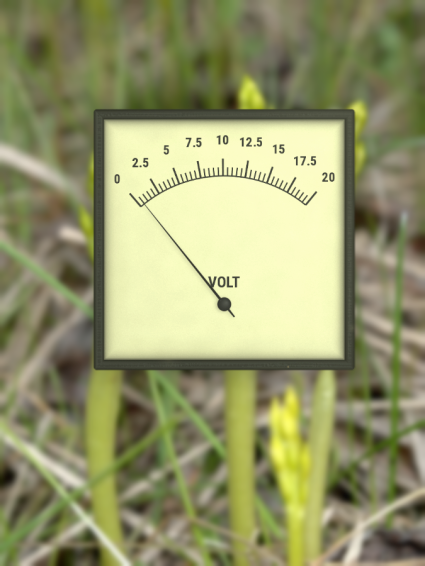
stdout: value=0.5 unit=V
